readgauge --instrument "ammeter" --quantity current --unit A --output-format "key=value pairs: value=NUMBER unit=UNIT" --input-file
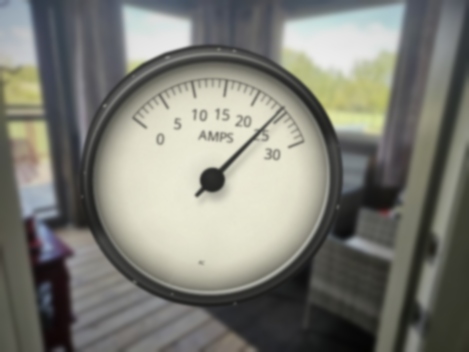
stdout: value=24 unit=A
